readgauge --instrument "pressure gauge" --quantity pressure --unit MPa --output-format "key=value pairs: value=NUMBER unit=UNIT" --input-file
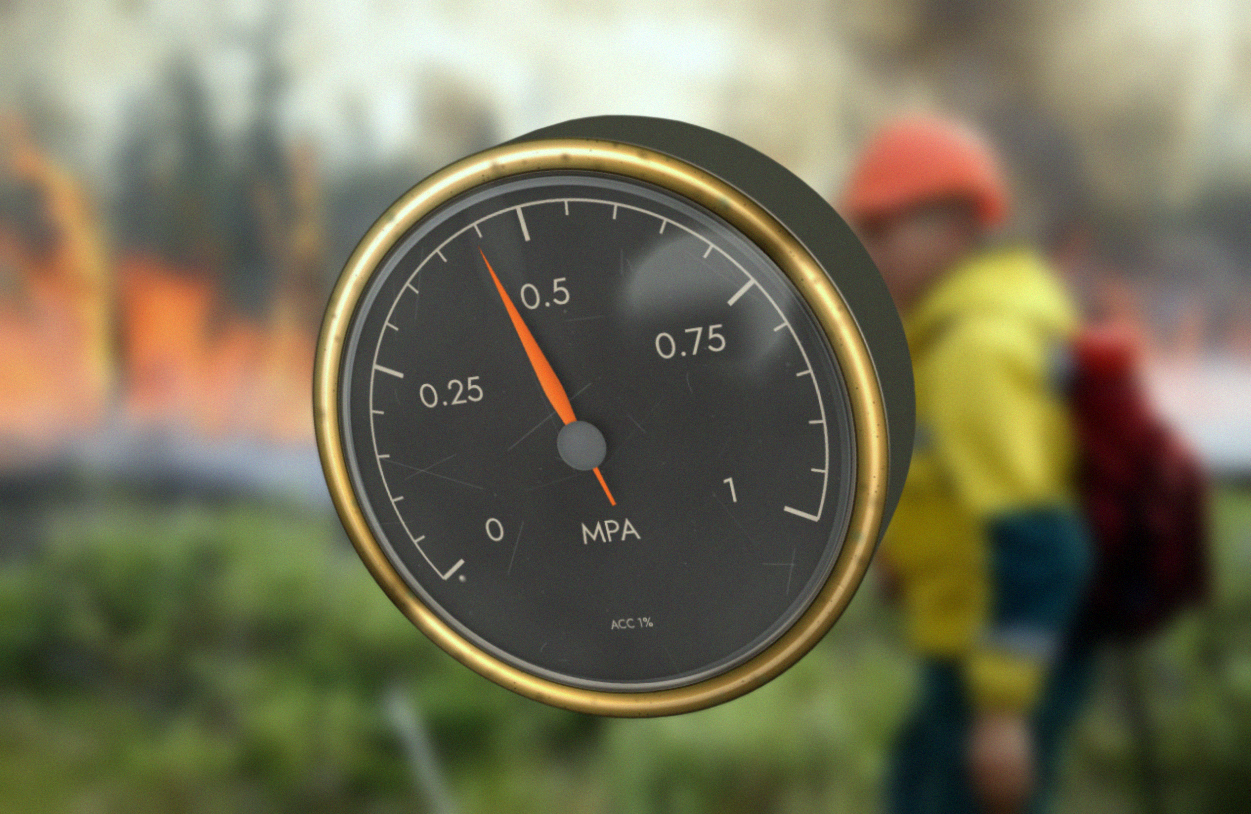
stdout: value=0.45 unit=MPa
